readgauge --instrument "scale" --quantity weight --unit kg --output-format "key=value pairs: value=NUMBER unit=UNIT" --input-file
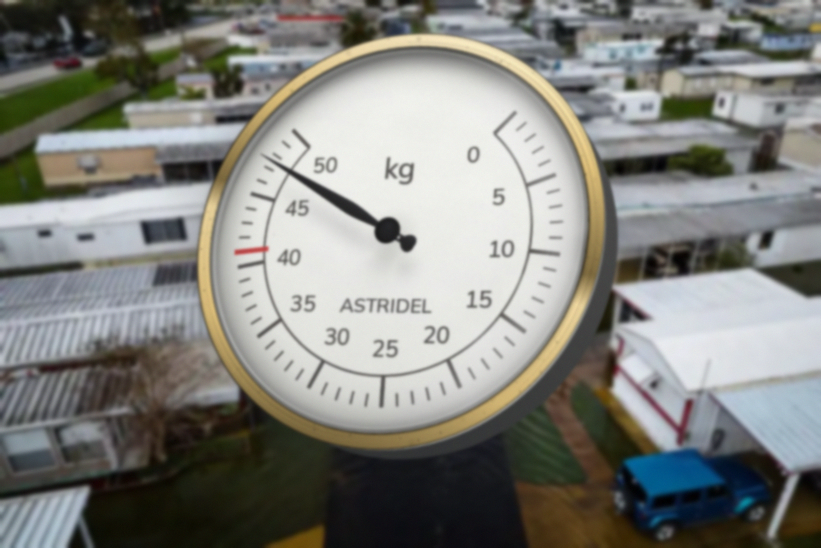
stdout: value=47.5 unit=kg
